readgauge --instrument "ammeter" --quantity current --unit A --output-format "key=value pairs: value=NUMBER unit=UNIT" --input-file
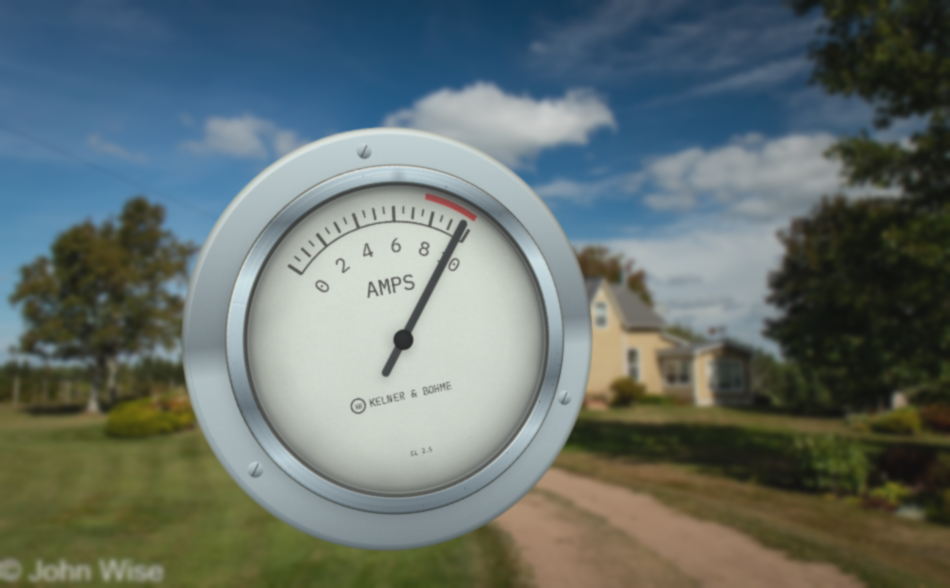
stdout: value=9.5 unit=A
